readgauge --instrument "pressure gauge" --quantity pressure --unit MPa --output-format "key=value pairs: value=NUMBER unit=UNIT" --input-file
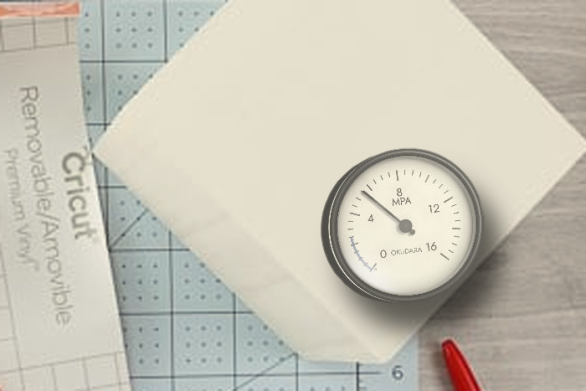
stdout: value=5.5 unit=MPa
